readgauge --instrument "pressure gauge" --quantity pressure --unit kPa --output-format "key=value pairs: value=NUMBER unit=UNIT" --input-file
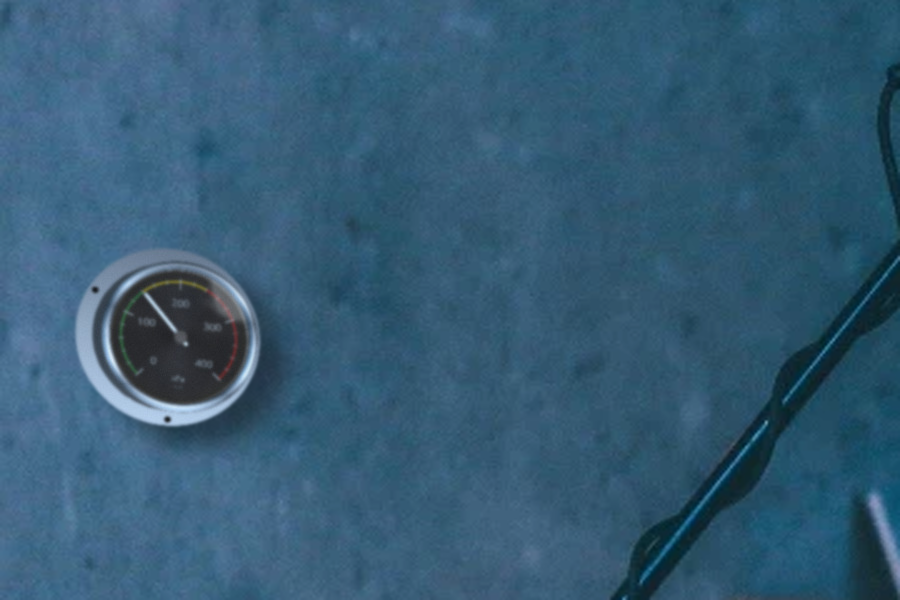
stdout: value=140 unit=kPa
